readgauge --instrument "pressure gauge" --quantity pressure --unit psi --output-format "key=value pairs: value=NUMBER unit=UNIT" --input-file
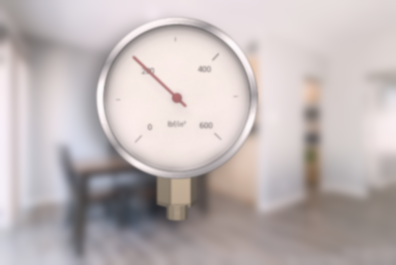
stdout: value=200 unit=psi
